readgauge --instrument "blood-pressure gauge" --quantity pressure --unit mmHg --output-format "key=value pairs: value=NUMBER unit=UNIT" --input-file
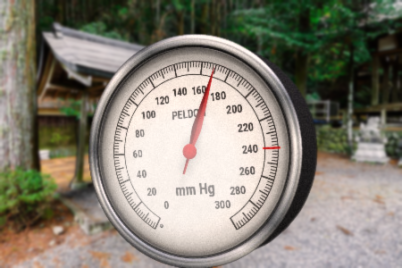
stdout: value=170 unit=mmHg
